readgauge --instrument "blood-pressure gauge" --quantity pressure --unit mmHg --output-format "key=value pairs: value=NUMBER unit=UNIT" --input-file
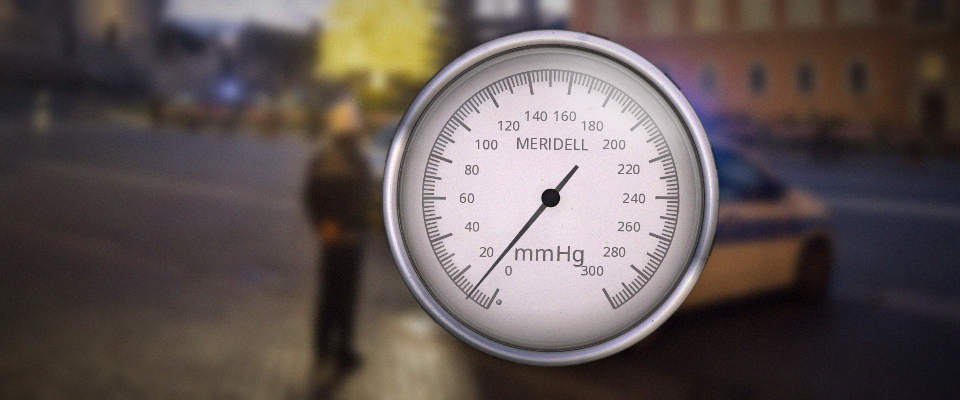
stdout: value=10 unit=mmHg
